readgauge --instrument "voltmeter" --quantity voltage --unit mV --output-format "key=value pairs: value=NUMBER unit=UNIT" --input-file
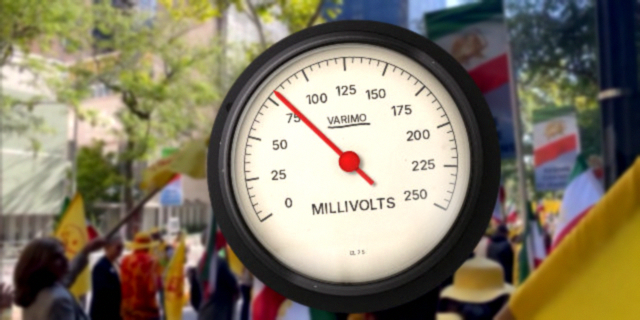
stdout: value=80 unit=mV
